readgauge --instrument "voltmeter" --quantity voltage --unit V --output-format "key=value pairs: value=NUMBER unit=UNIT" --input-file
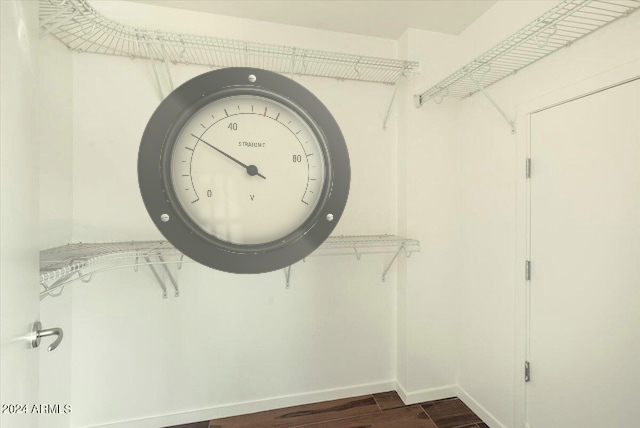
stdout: value=25 unit=V
